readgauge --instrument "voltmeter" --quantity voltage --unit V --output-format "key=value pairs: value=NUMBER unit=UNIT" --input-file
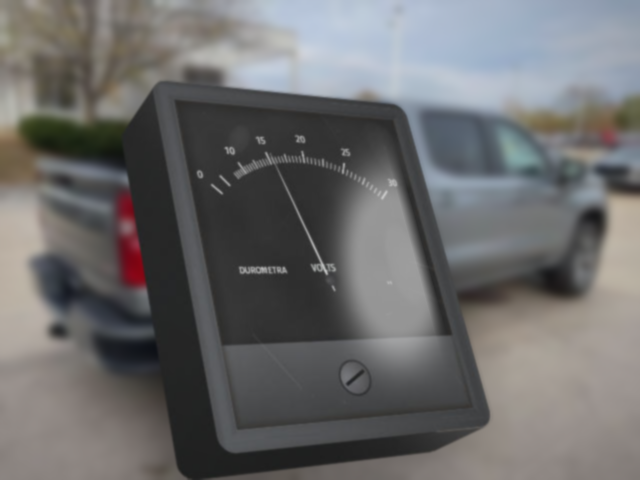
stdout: value=15 unit=V
